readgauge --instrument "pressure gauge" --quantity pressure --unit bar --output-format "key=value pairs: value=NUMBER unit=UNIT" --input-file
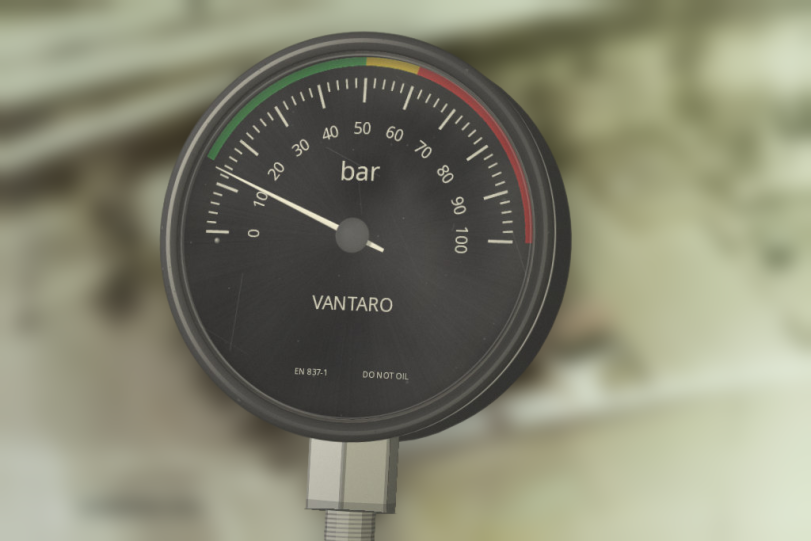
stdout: value=13 unit=bar
